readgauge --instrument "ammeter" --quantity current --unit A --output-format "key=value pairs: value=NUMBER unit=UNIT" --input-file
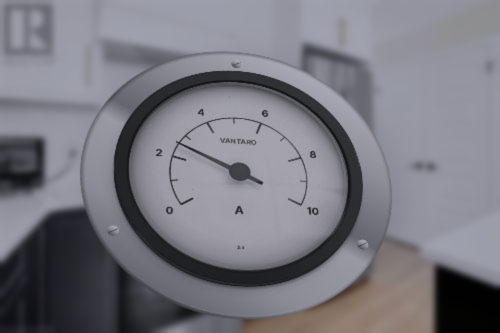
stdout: value=2.5 unit=A
